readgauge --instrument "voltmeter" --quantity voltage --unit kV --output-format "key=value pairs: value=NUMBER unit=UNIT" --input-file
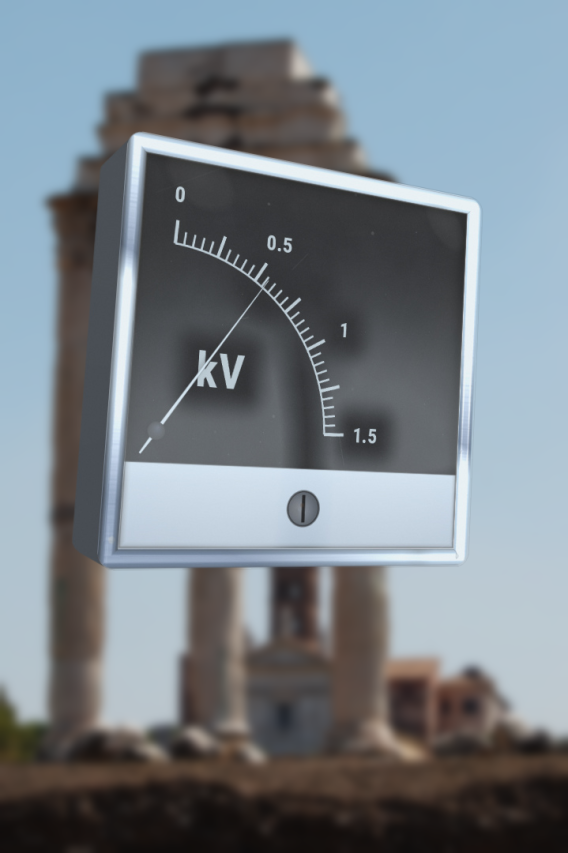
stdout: value=0.55 unit=kV
